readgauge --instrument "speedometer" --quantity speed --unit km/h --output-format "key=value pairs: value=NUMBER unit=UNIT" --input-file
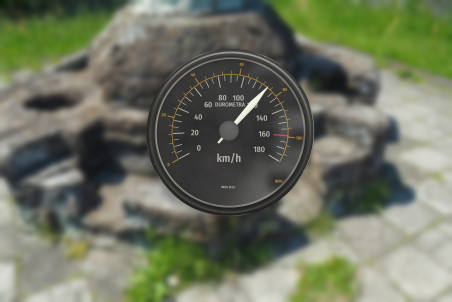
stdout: value=120 unit=km/h
